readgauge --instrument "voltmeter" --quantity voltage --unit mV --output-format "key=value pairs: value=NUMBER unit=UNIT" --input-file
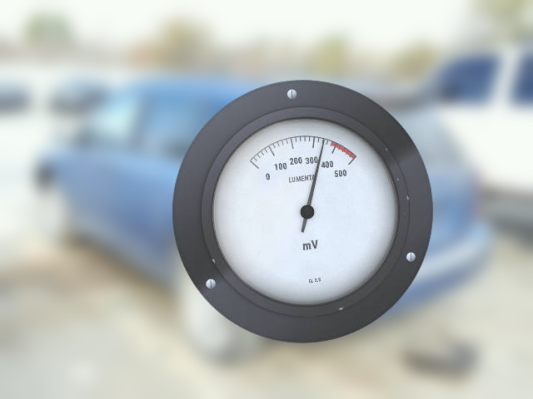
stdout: value=340 unit=mV
